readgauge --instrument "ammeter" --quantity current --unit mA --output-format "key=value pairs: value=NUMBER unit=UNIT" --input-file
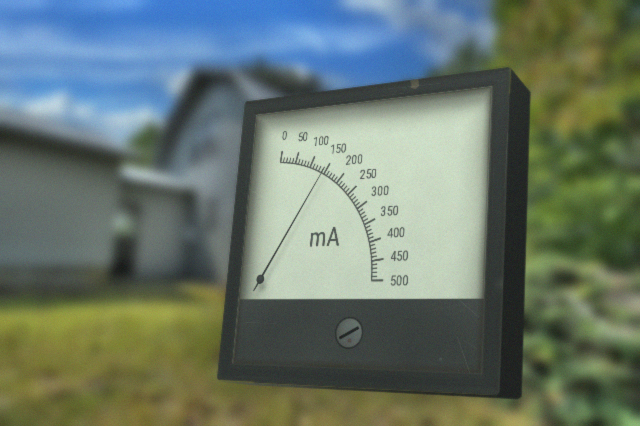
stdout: value=150 unit=mA
